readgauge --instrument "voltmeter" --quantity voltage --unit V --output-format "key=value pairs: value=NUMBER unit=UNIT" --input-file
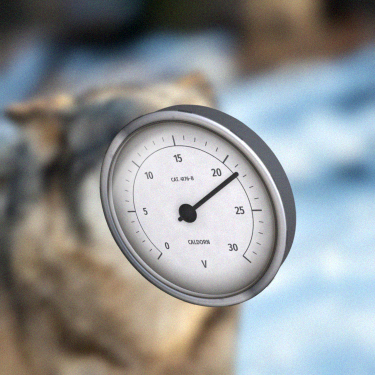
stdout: value=21.5 unit=V
